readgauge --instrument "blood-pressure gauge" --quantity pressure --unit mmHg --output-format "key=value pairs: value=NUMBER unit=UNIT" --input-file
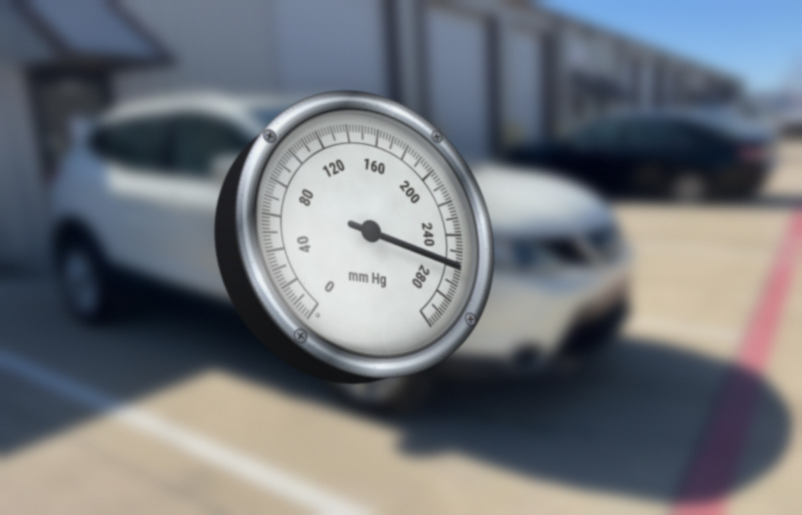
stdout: value=260 unit=mmHg
